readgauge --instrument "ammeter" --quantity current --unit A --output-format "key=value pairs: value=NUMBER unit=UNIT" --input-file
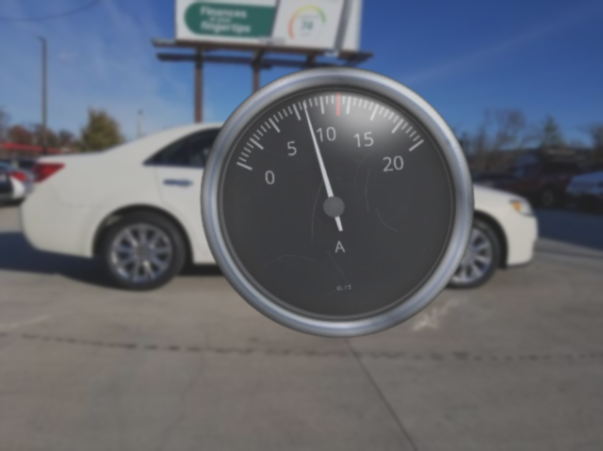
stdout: value=8.5 unit=A
